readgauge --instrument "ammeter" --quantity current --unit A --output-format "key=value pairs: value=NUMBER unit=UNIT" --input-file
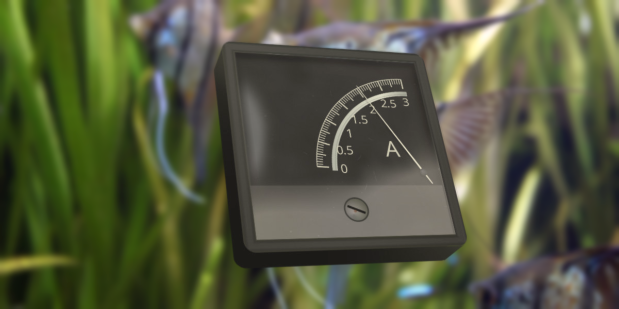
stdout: value=2 unit=A
